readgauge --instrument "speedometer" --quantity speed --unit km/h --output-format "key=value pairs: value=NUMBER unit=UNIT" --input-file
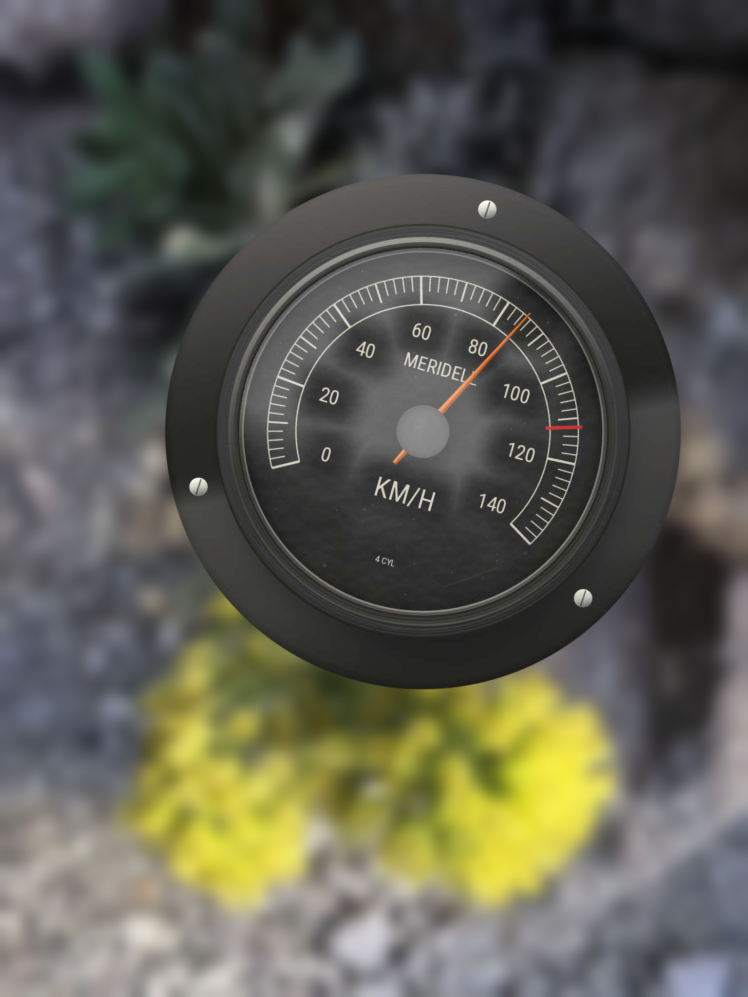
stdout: value=85 unit=km/h
